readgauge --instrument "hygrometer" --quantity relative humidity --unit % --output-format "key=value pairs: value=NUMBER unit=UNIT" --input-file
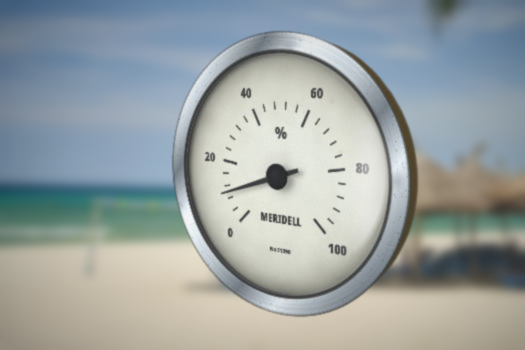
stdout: value=10 unit=%
